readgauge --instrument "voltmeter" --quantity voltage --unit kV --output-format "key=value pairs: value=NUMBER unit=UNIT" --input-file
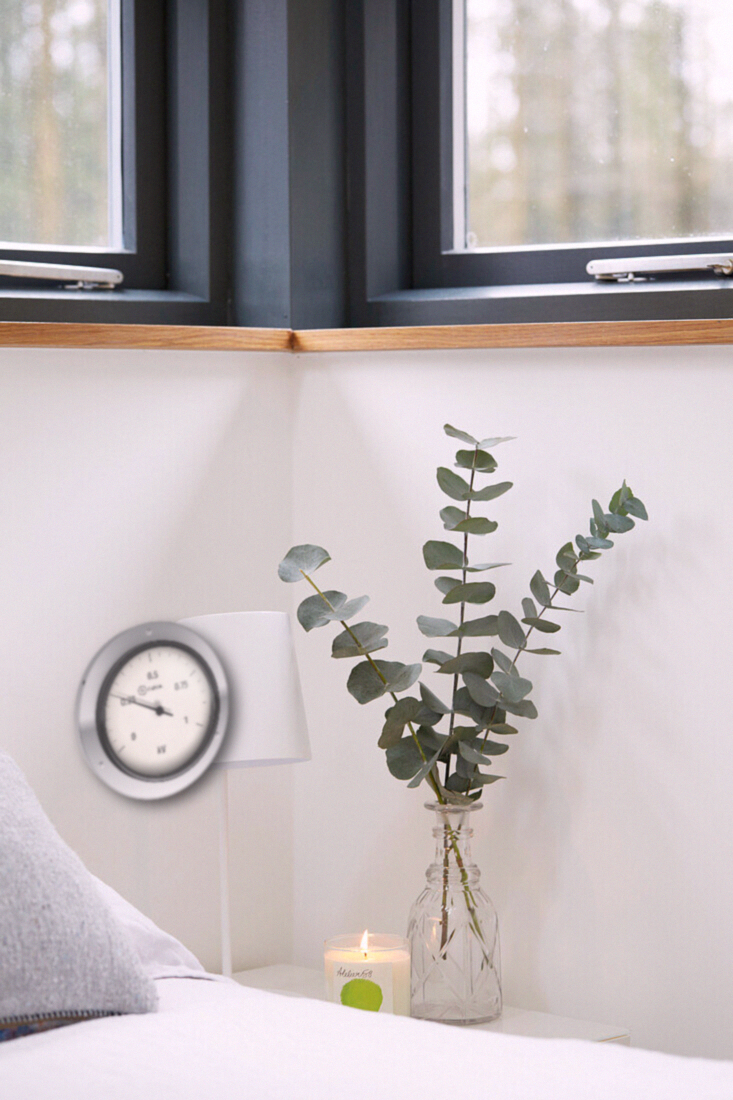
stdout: value=0.25 unit=kV
